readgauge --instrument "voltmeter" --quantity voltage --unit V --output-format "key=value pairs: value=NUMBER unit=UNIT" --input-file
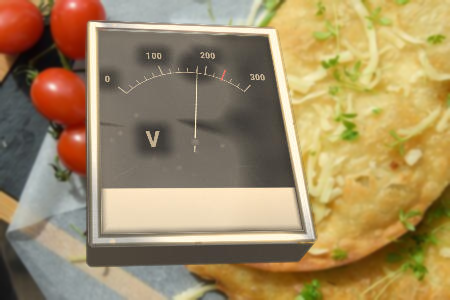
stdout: value=180 unit=V
